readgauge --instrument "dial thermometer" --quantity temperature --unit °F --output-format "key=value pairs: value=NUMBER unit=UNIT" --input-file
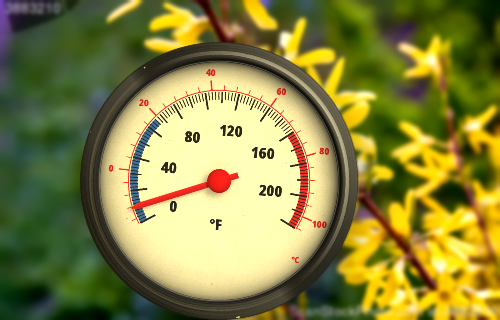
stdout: value=10 unit=°F
